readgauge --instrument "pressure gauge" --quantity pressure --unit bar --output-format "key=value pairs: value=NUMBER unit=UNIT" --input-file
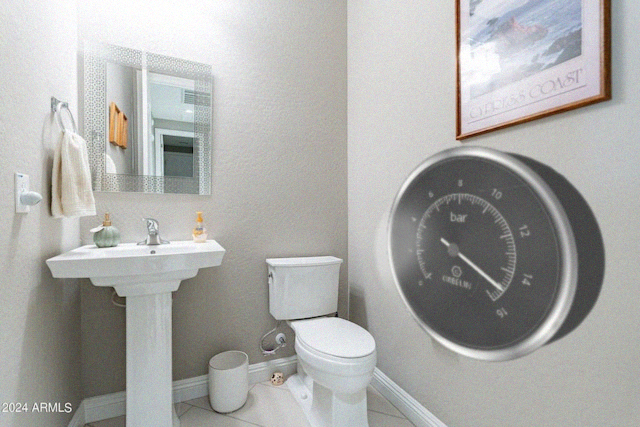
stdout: value=15 unit=bar
